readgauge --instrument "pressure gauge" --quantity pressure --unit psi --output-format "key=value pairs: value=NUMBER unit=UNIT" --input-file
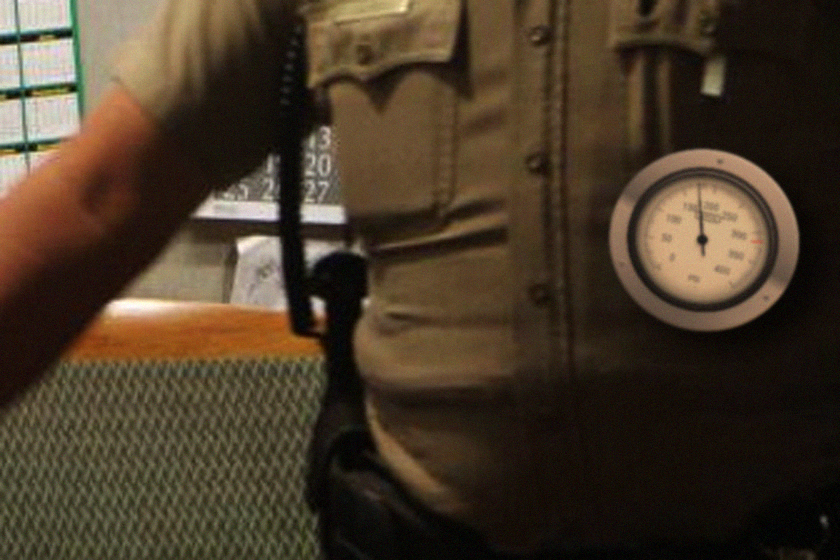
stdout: value=175 unit=psi
